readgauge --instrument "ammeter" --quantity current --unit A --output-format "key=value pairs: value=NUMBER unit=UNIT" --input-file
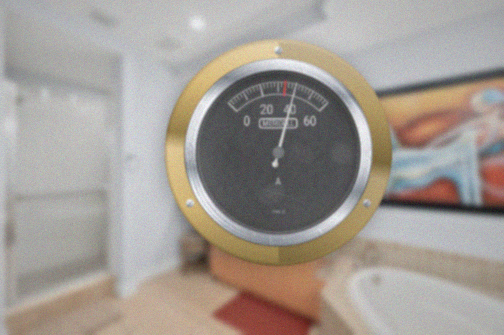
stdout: value=40 unit=A
